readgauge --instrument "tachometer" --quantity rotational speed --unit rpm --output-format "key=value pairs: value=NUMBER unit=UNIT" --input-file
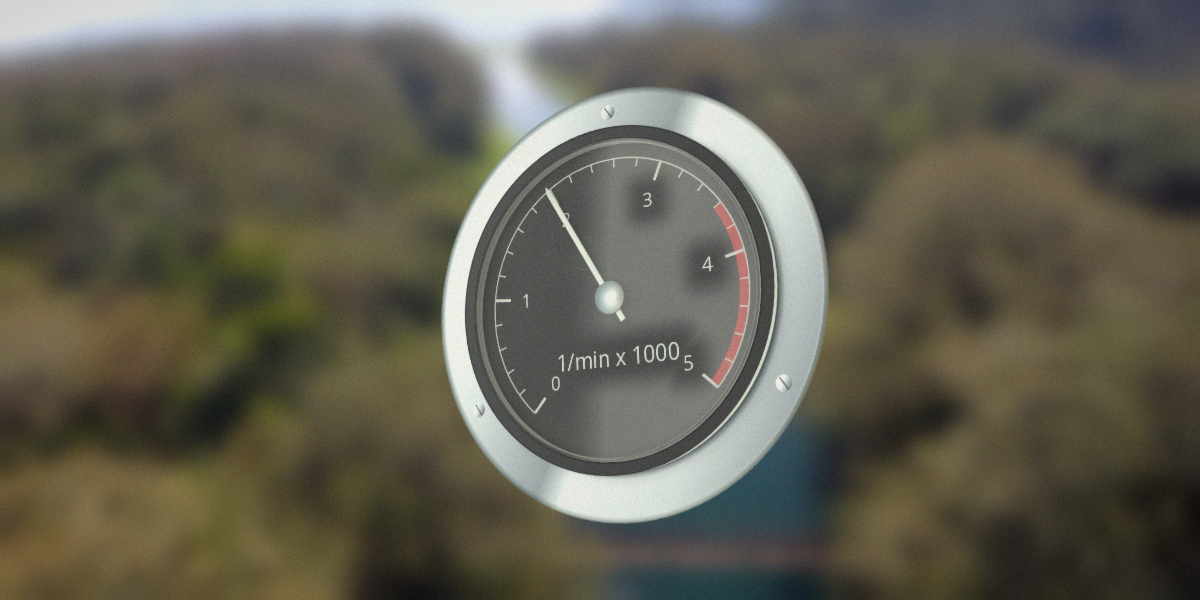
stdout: value=2000 unit=rpm
